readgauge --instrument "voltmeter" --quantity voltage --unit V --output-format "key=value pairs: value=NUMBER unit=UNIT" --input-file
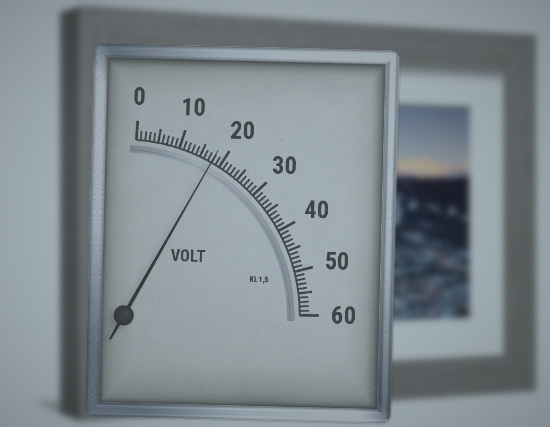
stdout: value=18 unit=V
